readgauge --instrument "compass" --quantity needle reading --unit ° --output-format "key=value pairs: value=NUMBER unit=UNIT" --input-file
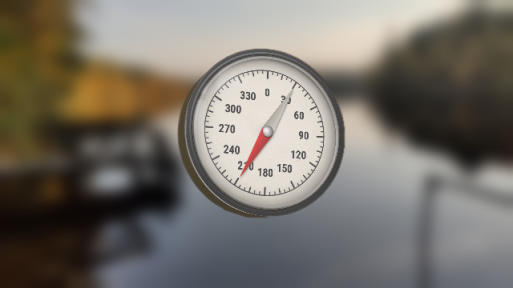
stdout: value=210 unit=°
